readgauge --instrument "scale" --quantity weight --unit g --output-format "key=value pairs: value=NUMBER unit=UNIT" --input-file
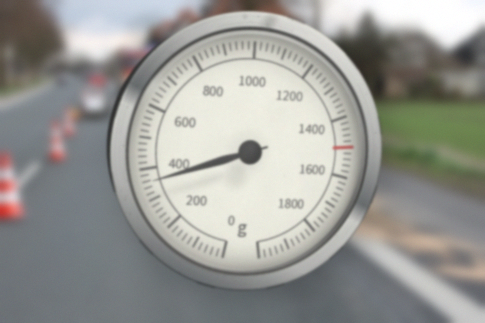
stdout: value=360 unit=g
